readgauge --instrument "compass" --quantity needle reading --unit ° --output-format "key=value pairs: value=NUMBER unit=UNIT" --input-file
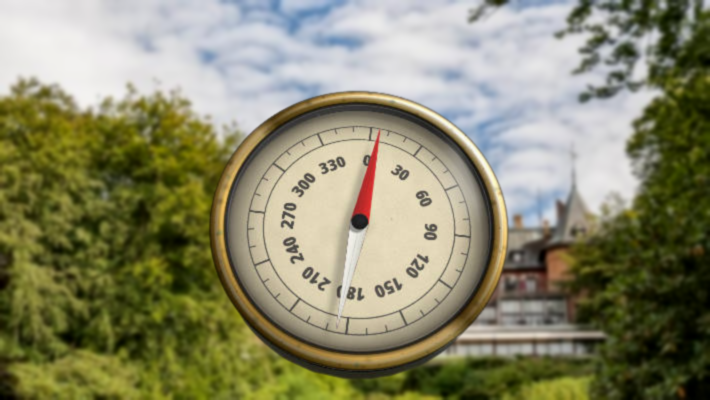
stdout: value=5 unit=°
